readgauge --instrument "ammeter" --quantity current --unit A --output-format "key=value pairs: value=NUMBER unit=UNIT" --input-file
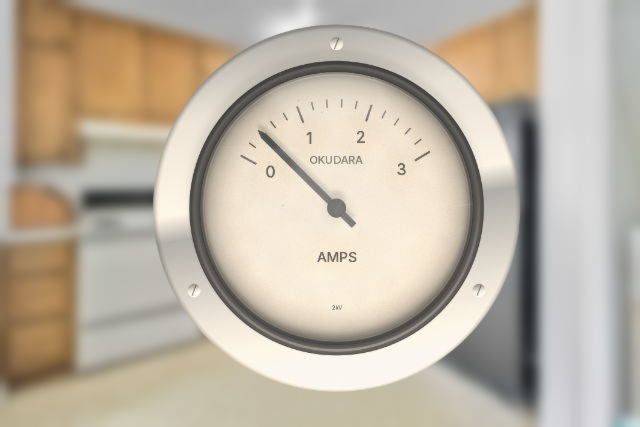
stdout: value=0.4 unit=A
